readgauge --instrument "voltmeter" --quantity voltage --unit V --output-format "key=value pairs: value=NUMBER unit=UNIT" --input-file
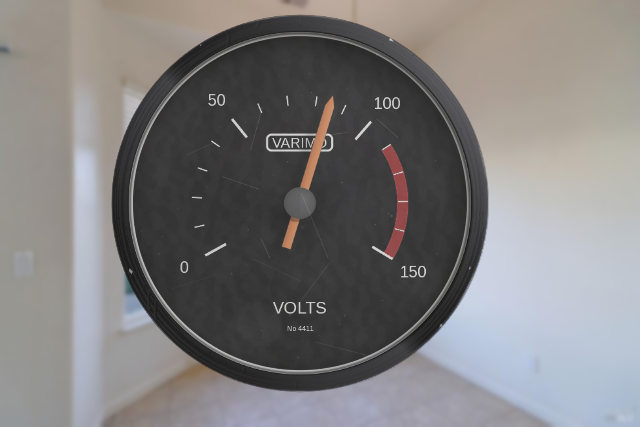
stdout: value=85 unit=V
